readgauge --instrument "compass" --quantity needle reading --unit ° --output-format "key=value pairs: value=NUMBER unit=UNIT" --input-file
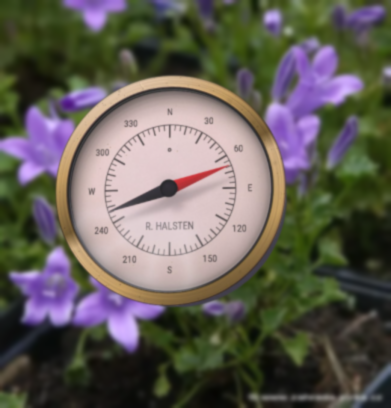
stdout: value=70 unit=°
